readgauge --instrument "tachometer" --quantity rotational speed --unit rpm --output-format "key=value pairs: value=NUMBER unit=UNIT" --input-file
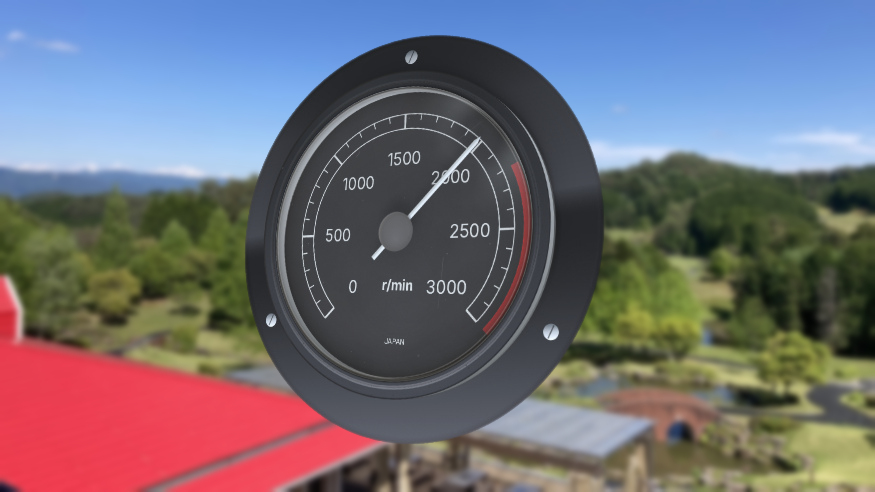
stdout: value=2000 unit=rpm
